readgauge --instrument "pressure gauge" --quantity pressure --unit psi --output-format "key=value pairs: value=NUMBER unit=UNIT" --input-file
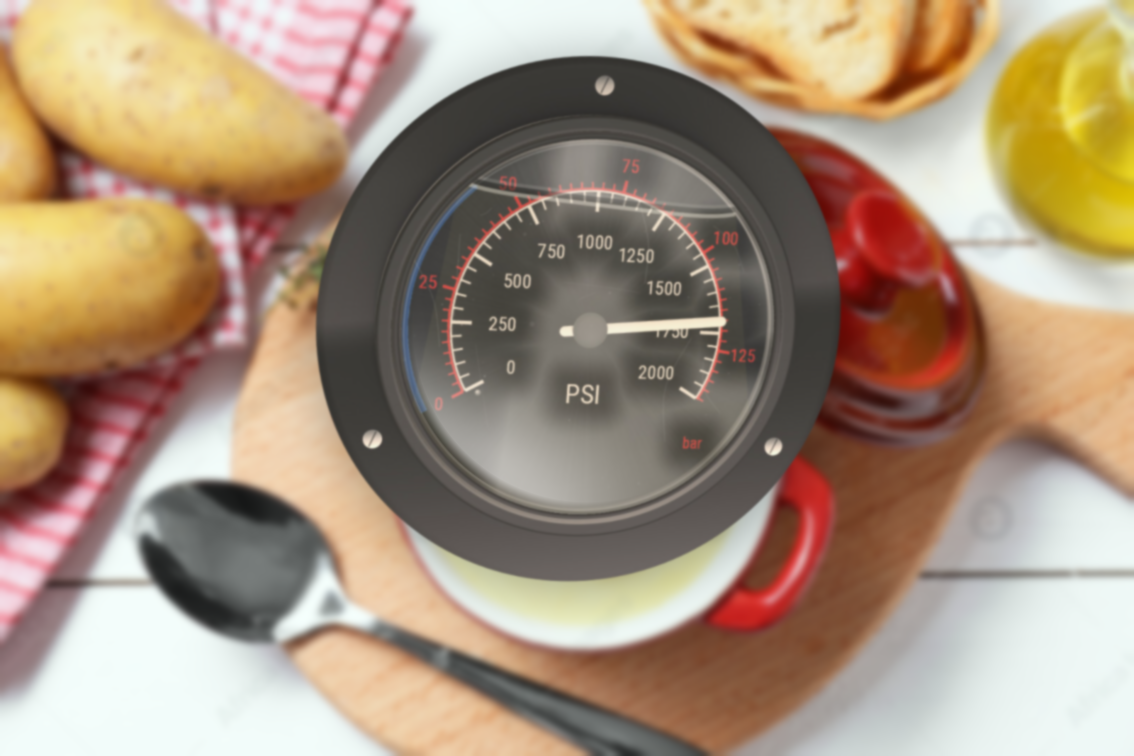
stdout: value=1700 unit=psi
